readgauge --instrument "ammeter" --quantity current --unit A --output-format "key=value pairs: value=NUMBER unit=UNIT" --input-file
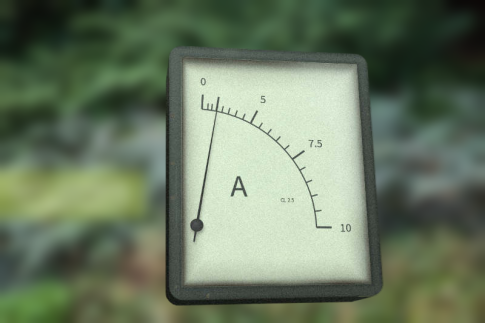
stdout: value=2.5 unit=A
